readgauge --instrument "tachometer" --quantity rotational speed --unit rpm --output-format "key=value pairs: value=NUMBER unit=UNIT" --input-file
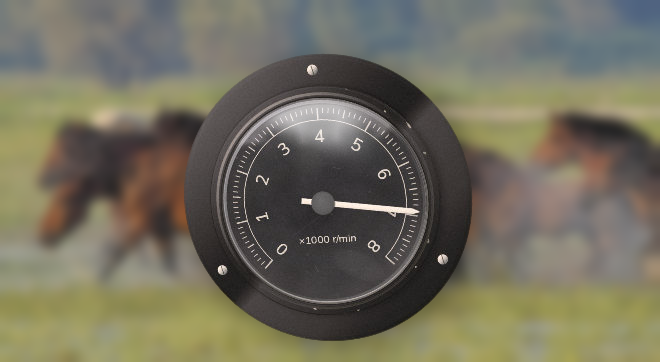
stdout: value=6900 unit=rpm
